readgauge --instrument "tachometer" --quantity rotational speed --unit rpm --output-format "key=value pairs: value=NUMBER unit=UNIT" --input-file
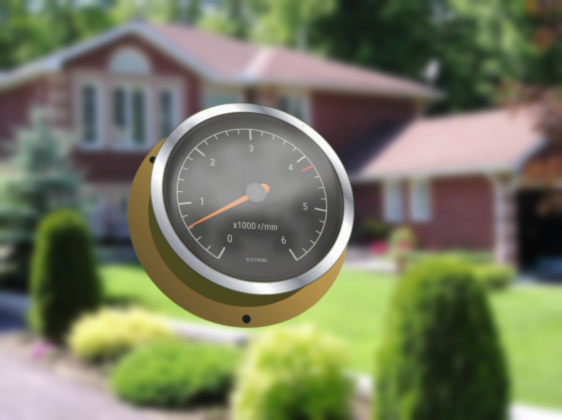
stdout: value=600 unit=rpm
